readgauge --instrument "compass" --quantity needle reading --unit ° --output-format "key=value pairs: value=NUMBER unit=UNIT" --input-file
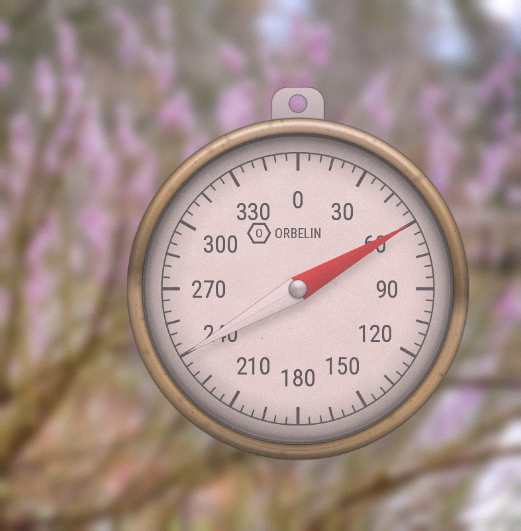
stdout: value=60 unit=°
